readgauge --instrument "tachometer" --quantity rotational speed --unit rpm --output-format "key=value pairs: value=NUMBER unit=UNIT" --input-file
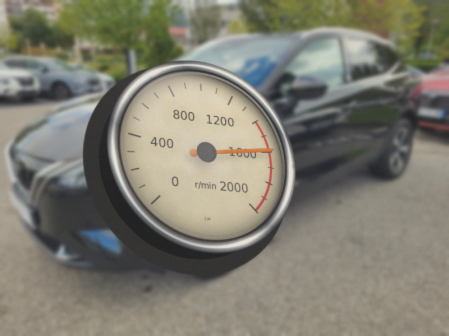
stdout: value=1600 unit=rpm
